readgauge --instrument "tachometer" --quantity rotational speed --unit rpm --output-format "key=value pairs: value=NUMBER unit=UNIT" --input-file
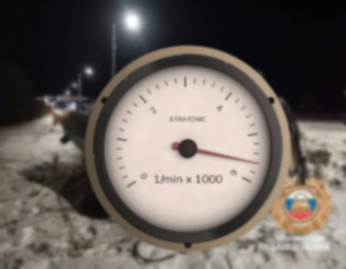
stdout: value=5600 unit=rpm
